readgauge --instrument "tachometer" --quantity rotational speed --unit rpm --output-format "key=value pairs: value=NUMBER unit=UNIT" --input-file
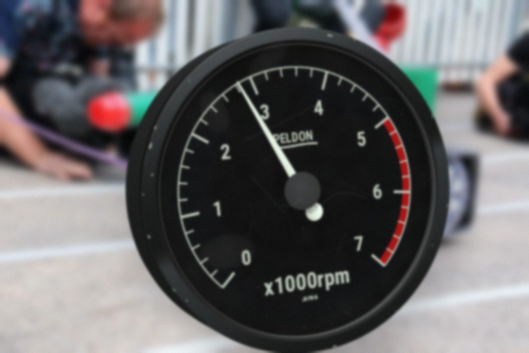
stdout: value=2800 unit=rpm
